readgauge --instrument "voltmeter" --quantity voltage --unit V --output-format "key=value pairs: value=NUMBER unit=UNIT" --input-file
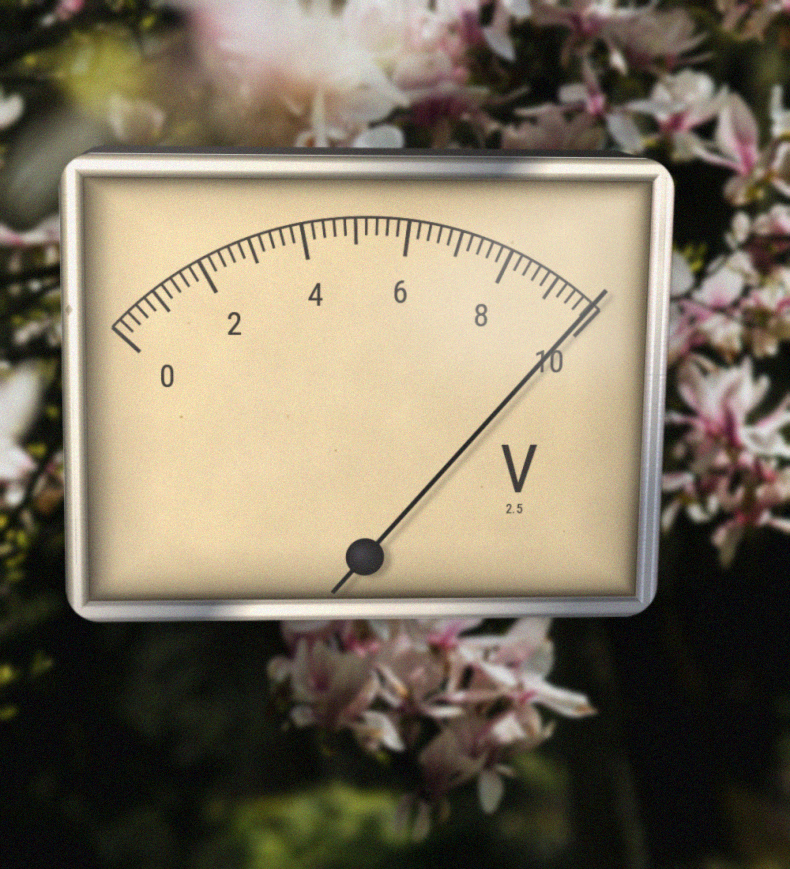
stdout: value=9.8 unit=V
